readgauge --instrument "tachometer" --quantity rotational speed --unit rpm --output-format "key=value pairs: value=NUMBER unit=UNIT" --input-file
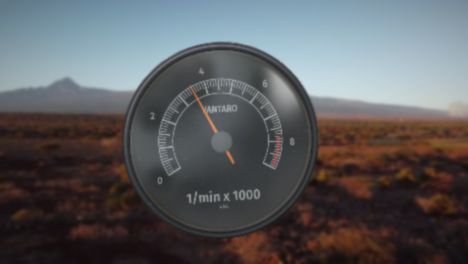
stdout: value=3500 unit=rpm
